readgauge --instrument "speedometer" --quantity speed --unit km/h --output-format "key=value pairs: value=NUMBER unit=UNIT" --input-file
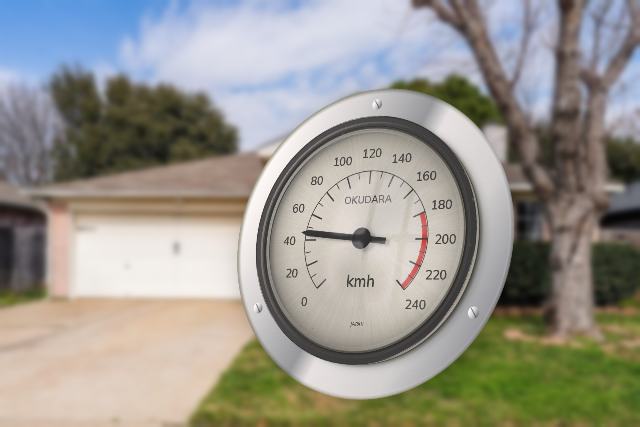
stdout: value=45 unit=km/h
